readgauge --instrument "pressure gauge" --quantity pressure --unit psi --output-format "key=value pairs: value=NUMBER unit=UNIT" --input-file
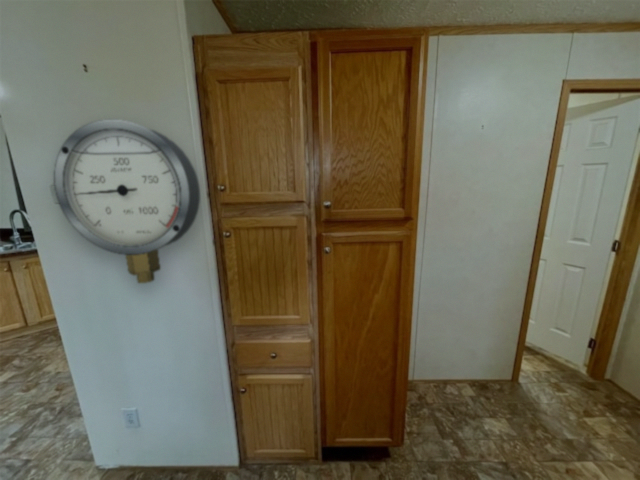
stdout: value=150 unit=psi
